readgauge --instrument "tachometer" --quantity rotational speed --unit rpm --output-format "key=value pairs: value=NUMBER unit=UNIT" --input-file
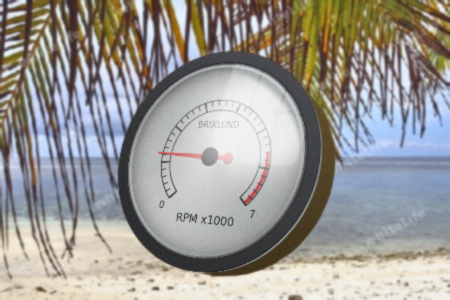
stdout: value=1200 unit=rpm
